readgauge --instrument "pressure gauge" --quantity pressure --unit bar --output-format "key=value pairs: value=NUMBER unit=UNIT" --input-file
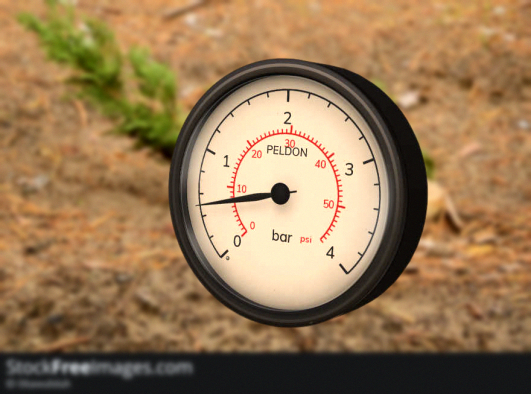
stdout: value=0.5 unit=bar
